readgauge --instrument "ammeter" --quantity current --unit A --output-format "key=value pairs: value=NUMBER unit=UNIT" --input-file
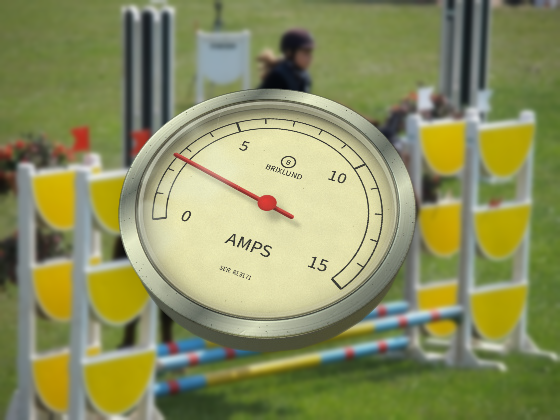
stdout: value=2.5 unit=A
